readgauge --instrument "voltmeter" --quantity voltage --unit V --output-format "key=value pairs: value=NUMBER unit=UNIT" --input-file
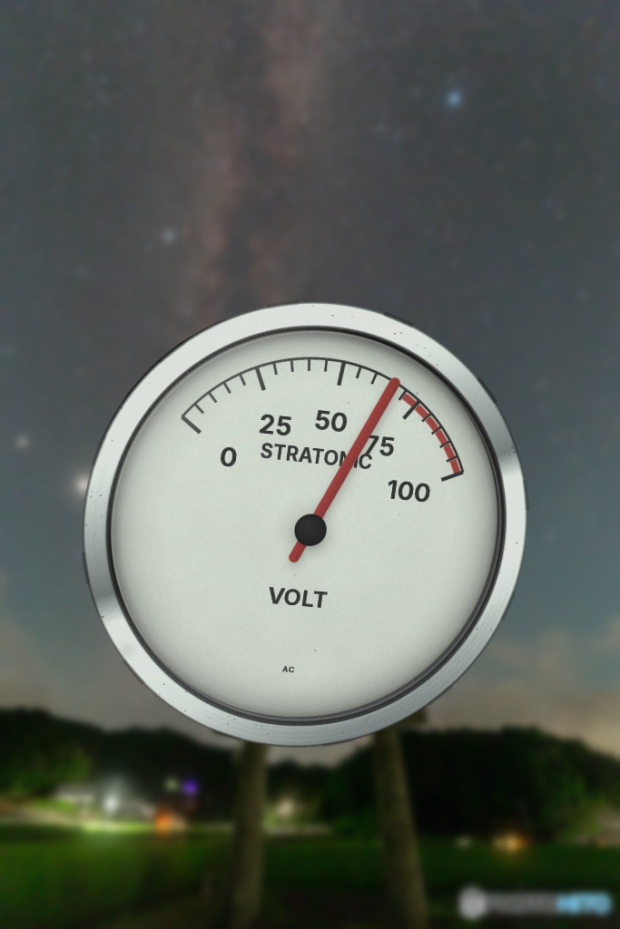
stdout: value=65 unit=V
